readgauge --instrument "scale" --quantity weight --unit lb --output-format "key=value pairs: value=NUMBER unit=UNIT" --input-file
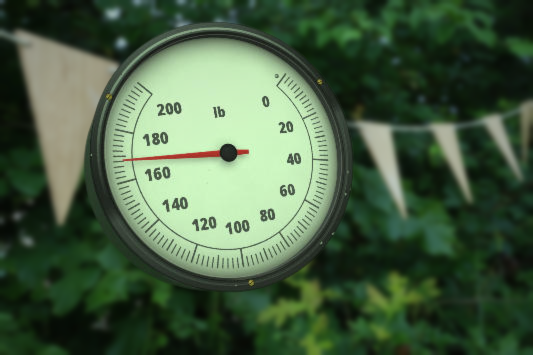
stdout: value=168 unit=lb
